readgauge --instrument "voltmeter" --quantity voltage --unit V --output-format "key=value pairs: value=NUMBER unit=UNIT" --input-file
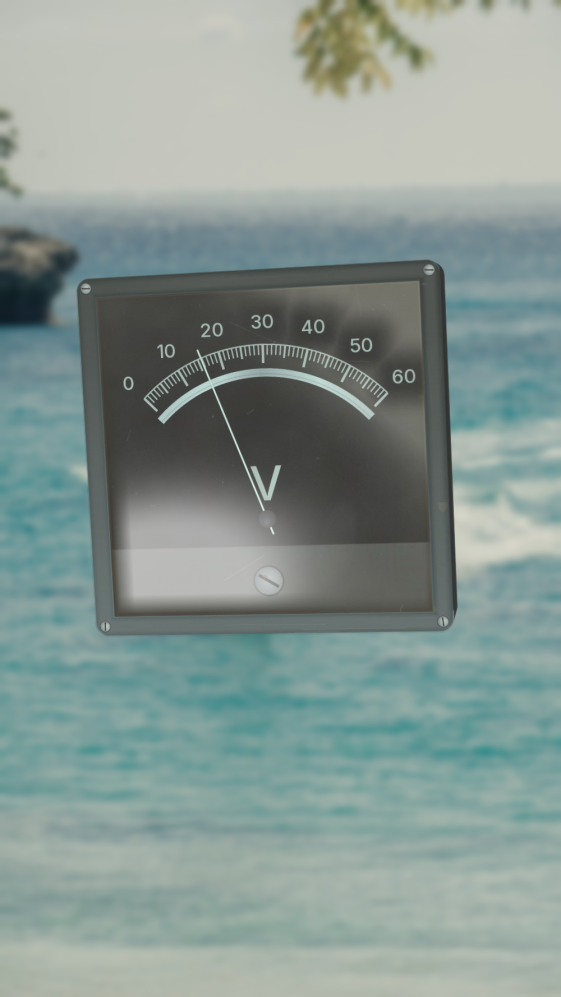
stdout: value=16 unit=V
